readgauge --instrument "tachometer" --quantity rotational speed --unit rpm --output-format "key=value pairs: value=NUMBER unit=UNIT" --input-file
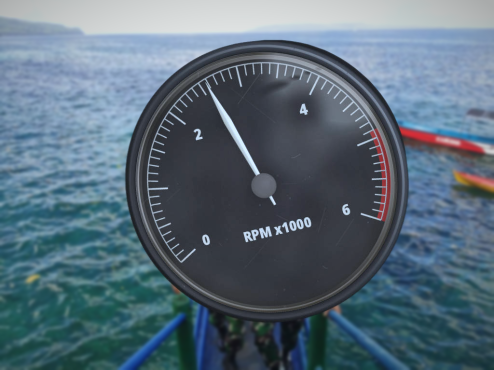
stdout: value=2600 unit=rpm
